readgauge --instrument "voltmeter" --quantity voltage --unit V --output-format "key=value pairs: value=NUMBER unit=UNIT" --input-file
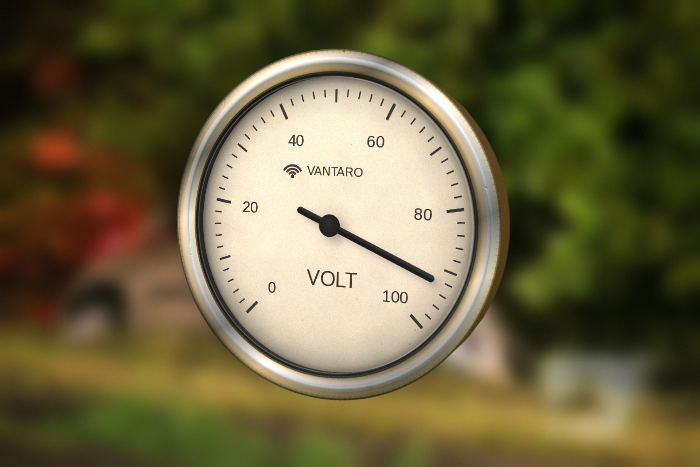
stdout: value=92 unit=V
